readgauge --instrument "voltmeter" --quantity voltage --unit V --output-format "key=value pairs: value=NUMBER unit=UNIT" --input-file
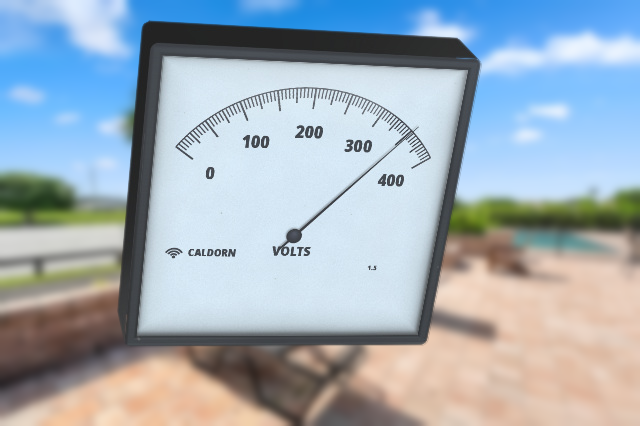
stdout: value=350 unit=V
